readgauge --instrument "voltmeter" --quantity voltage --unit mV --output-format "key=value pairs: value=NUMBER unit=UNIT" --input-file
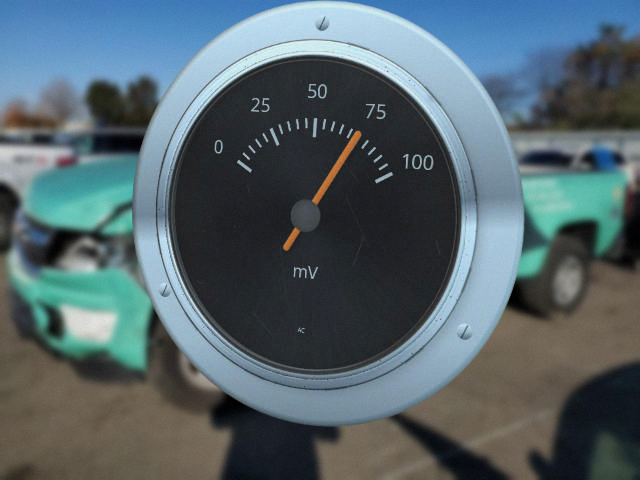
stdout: value=75 unit=mV
